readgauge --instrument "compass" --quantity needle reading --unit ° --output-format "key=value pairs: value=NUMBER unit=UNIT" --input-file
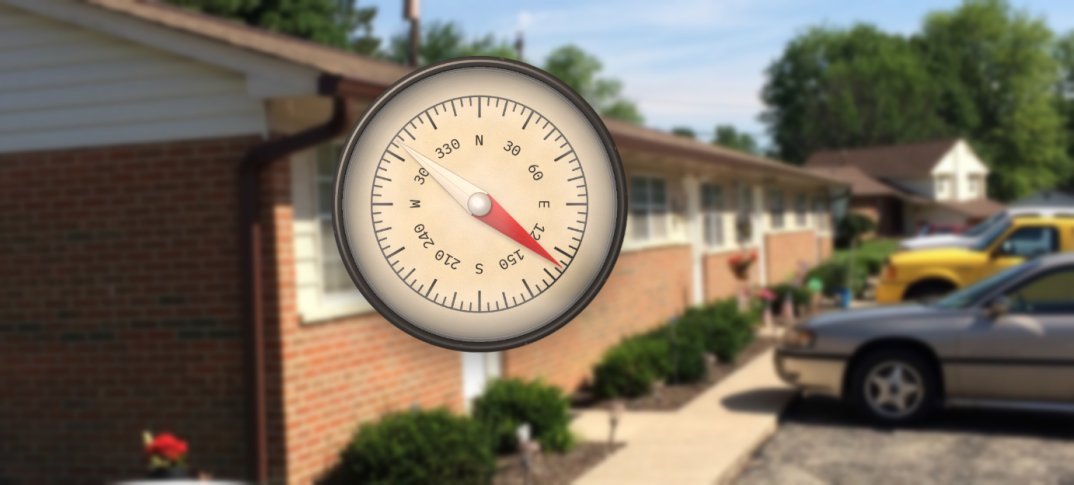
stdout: value=127.5 unit=°
